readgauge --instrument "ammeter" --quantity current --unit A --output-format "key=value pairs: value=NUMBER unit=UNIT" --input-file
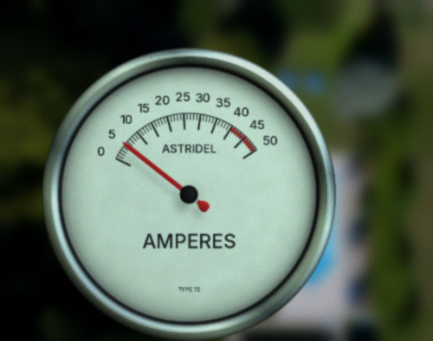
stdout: value=5 unit=A
